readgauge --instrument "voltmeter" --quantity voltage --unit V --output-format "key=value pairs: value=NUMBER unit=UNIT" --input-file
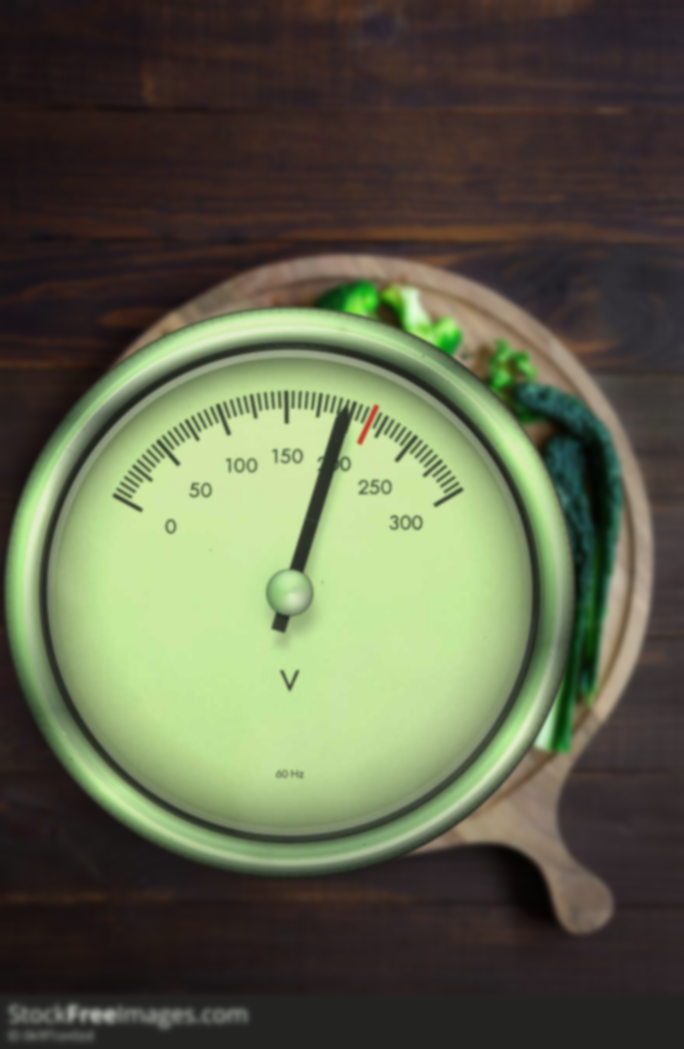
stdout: value=195 unit=V
